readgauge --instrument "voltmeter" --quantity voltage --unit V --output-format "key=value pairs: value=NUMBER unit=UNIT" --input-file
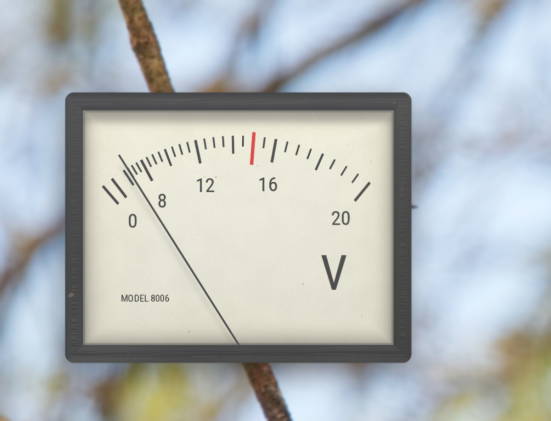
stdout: value=6.5 unit=V
